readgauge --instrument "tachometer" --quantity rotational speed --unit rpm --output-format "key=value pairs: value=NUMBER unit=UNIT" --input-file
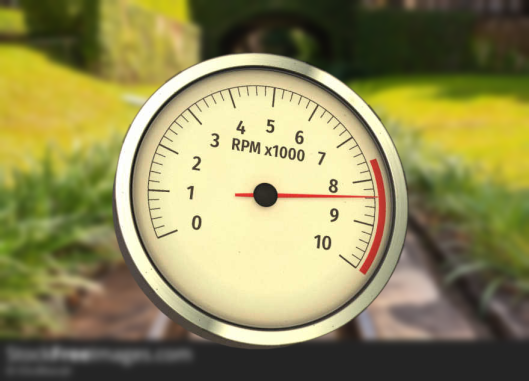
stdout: value=8400 unit=rpm
